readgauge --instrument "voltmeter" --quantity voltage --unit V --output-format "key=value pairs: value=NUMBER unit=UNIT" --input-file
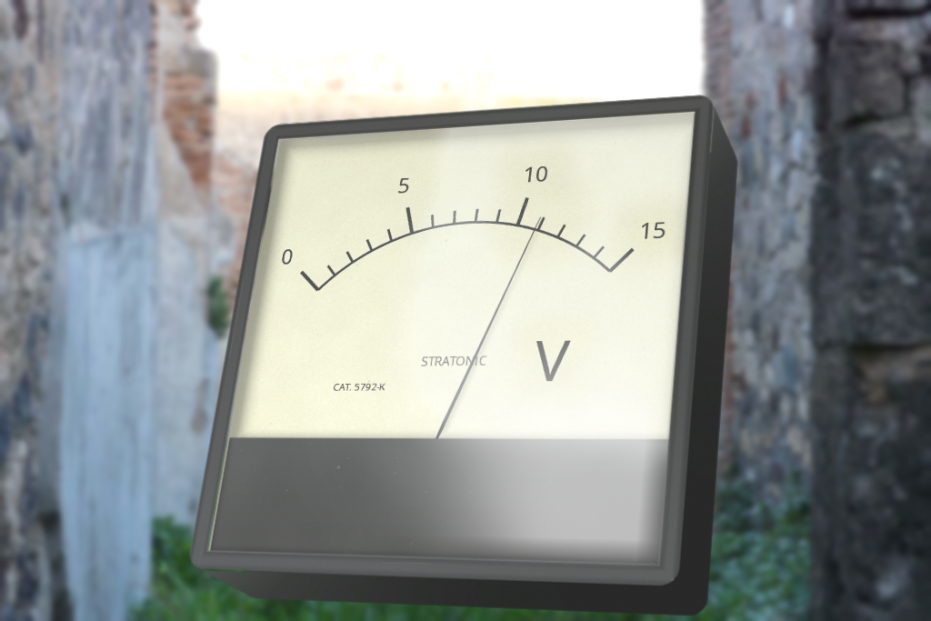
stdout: value=11 unit=V
